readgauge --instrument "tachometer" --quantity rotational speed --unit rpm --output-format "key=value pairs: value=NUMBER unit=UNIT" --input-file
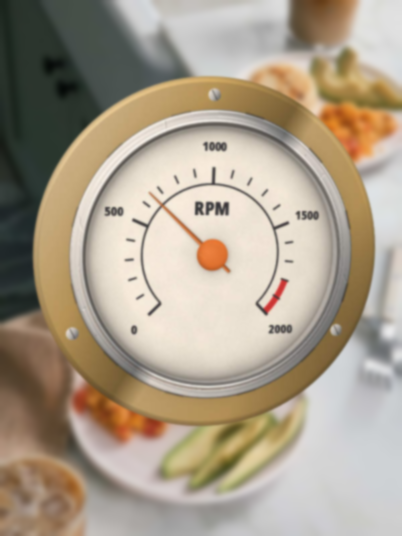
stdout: value=650 unit=rpm
